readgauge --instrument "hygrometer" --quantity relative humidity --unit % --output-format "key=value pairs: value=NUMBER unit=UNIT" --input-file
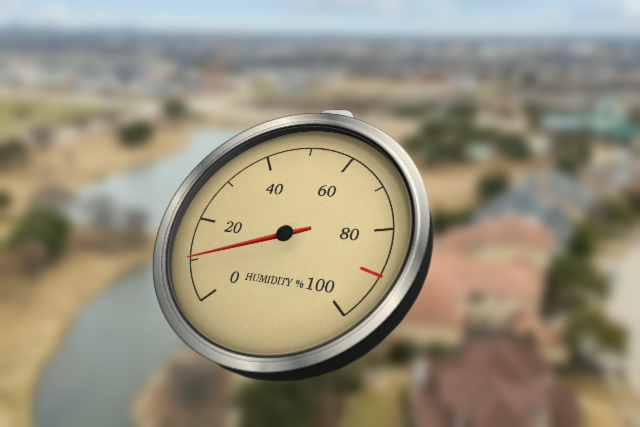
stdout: value=10 unit=%
